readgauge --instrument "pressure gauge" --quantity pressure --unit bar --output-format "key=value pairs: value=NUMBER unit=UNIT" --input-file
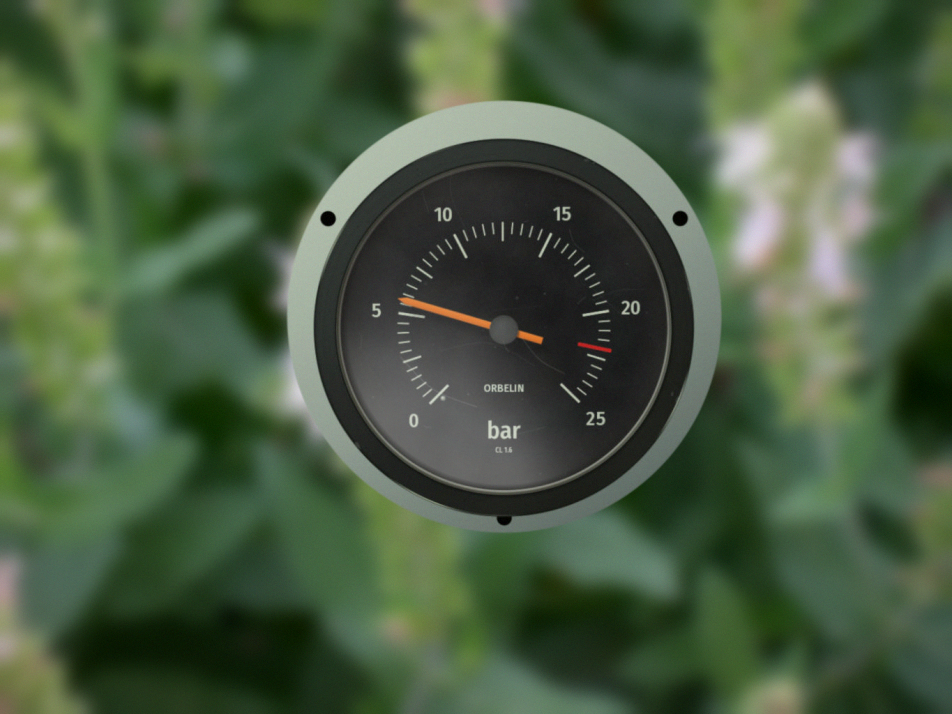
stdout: value=5.75 unit=bar
